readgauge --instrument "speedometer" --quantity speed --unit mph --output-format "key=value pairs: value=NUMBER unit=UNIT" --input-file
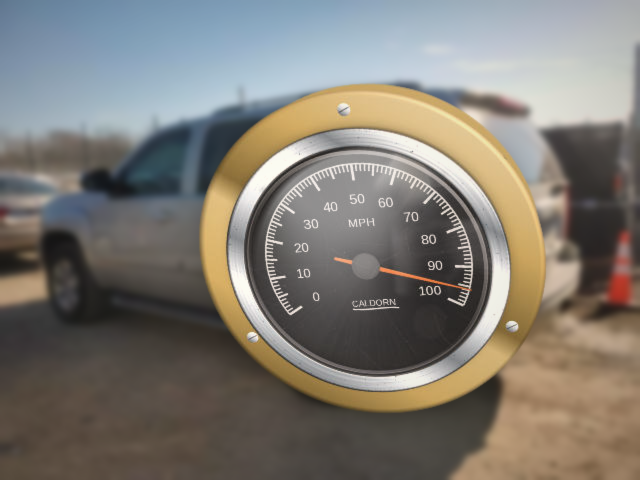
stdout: value=95 unit=mph
